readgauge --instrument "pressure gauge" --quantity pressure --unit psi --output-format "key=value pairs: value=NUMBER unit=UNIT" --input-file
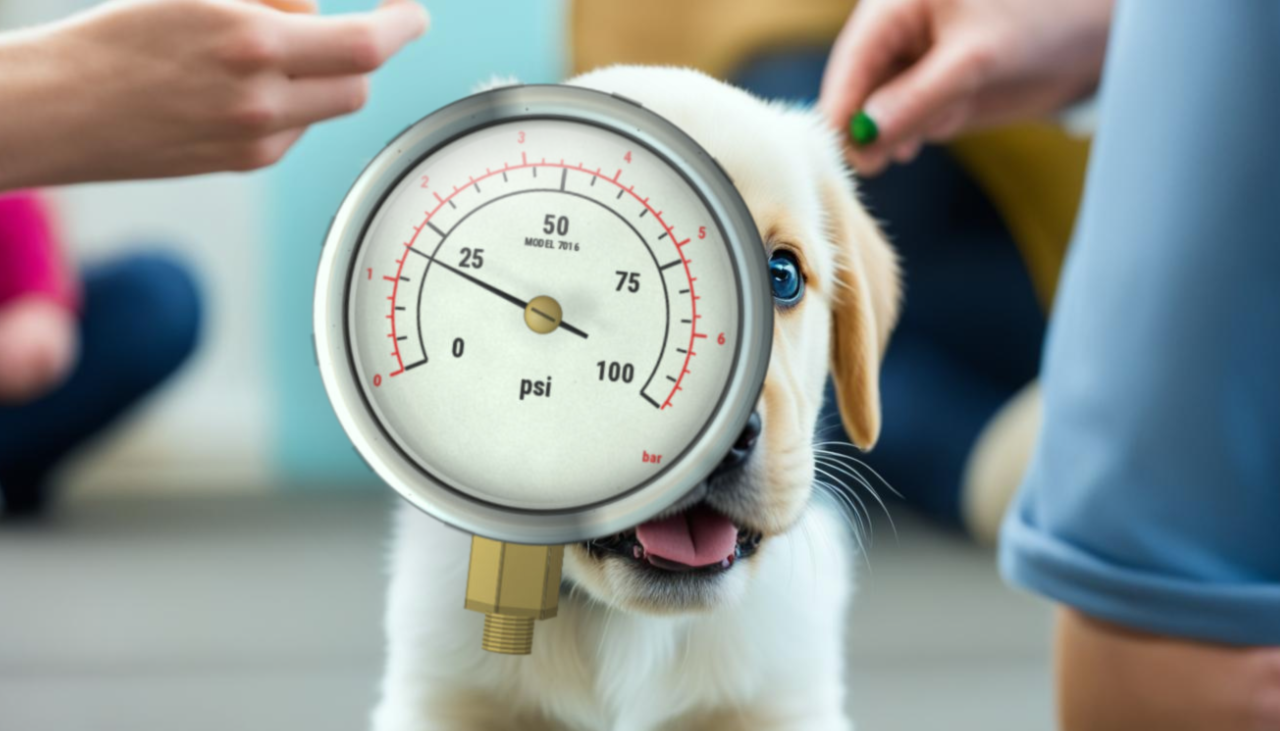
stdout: value=20 unit=psi
